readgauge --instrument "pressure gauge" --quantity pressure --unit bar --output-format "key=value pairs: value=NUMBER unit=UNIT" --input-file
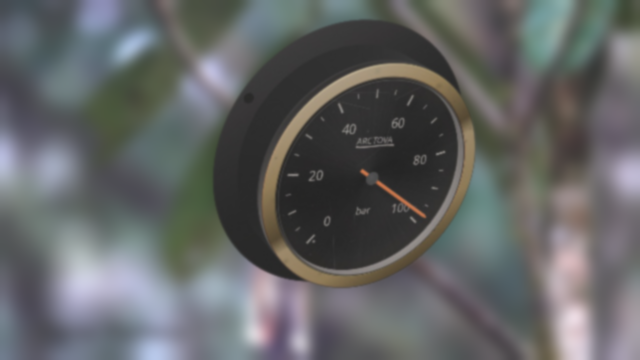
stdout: value=97.5 unit=bar
